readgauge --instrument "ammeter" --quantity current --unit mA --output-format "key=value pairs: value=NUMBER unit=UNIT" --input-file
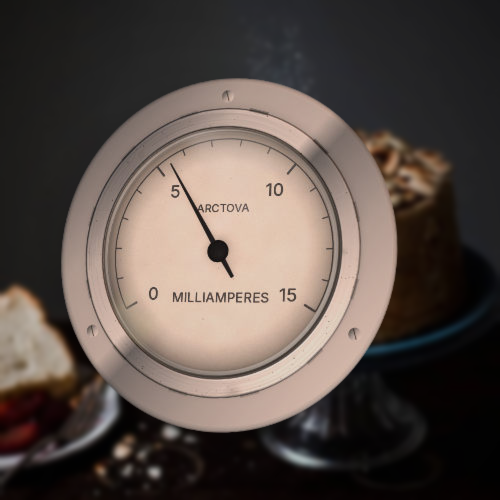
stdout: value=5.5 unit=mA
